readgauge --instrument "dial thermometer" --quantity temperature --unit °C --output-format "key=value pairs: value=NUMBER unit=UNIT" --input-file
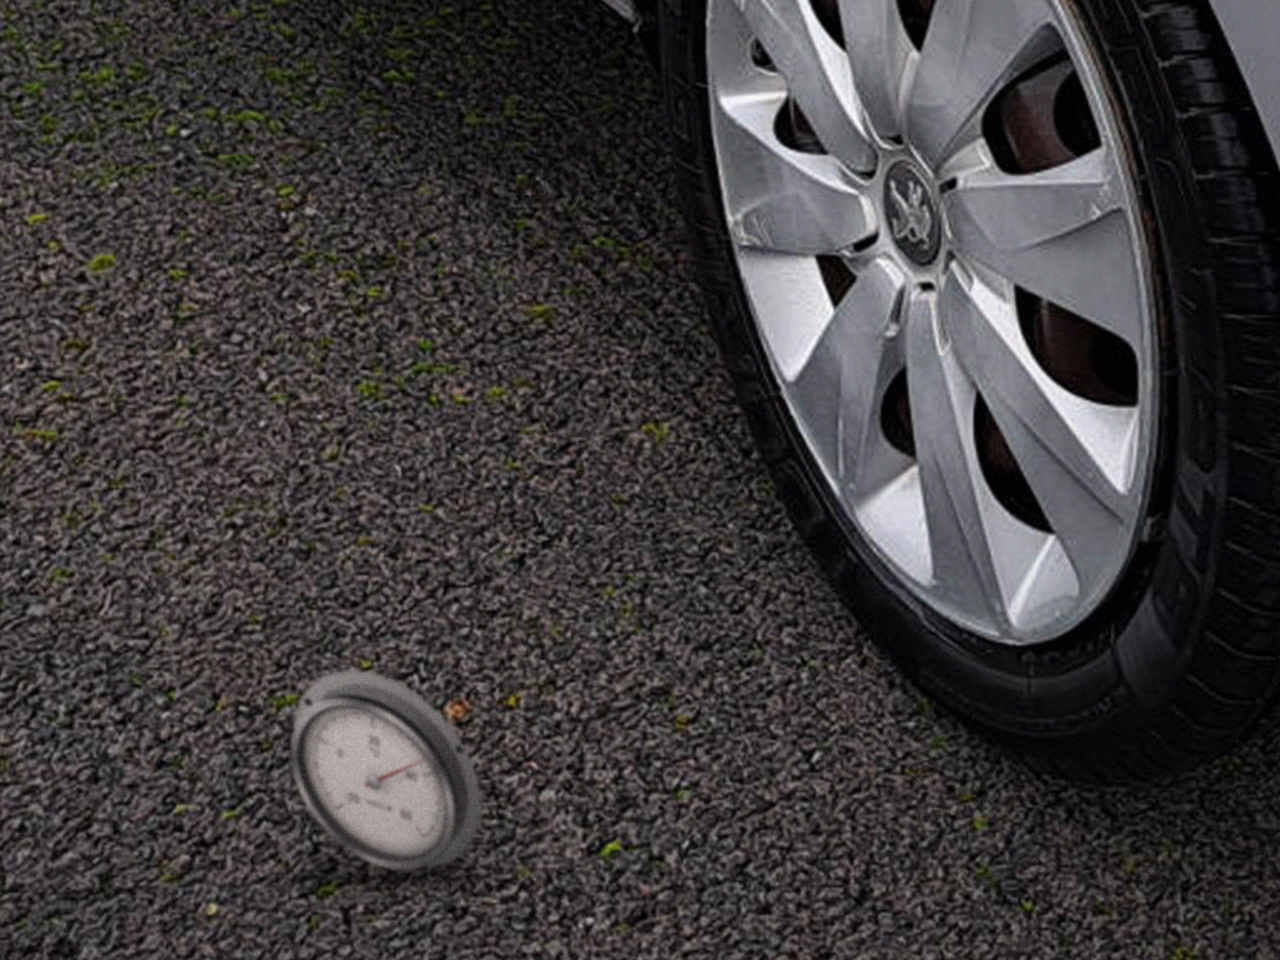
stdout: value=36 unit=°C
